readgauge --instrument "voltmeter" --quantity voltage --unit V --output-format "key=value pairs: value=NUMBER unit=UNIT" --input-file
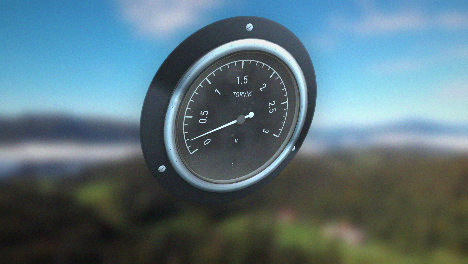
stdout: value=0.2 unit=V
